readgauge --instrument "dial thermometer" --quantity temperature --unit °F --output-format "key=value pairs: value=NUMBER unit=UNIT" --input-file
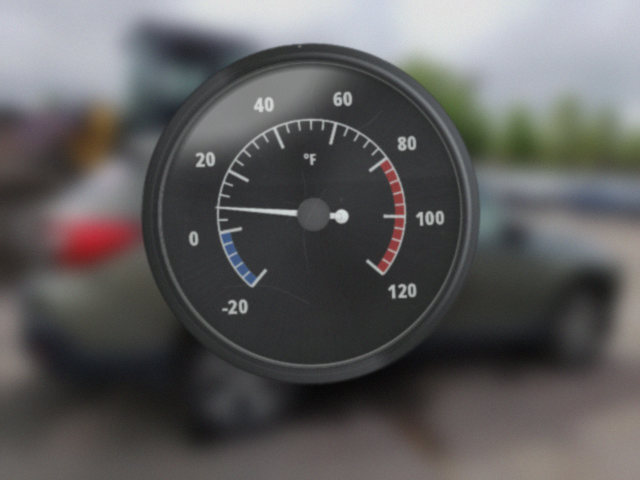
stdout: value=8 unit=°F
